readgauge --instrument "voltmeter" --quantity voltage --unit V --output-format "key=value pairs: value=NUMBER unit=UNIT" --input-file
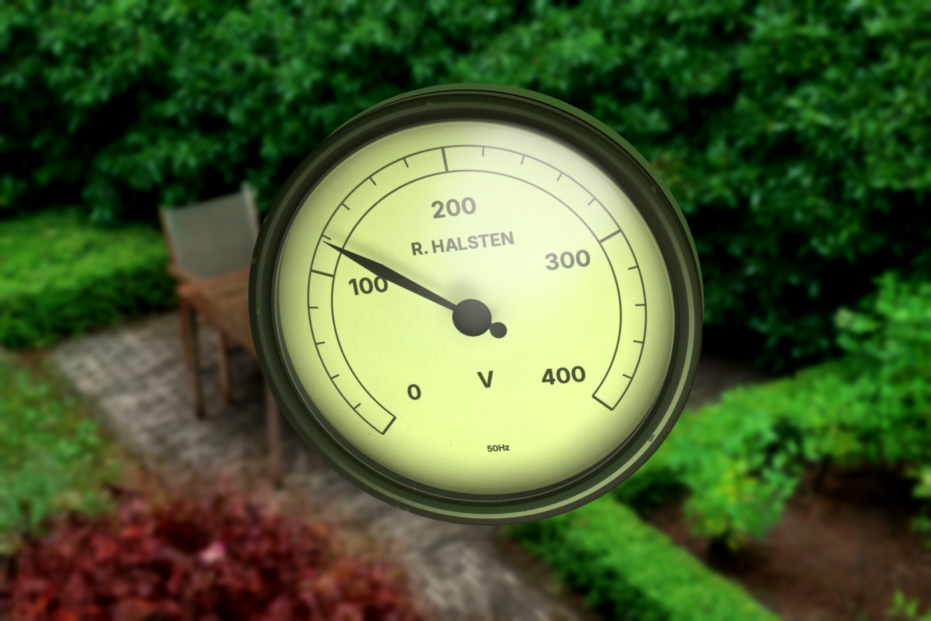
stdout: value=120 unit=V
